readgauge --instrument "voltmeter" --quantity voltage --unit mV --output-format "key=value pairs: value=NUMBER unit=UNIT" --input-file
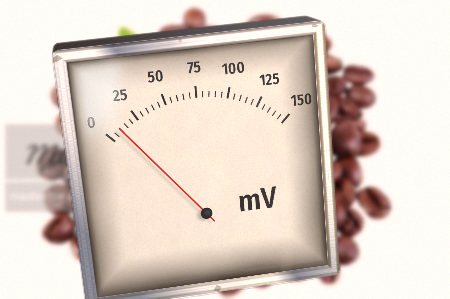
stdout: value=10 unit=mV
